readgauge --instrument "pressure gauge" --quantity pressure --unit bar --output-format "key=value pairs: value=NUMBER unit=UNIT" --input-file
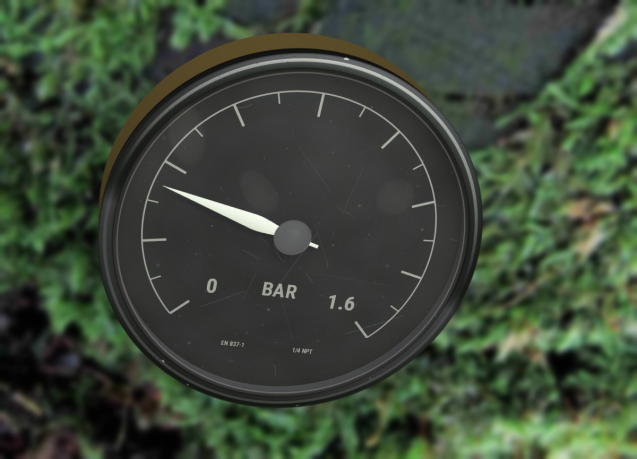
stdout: value=0.35 unit=bar
